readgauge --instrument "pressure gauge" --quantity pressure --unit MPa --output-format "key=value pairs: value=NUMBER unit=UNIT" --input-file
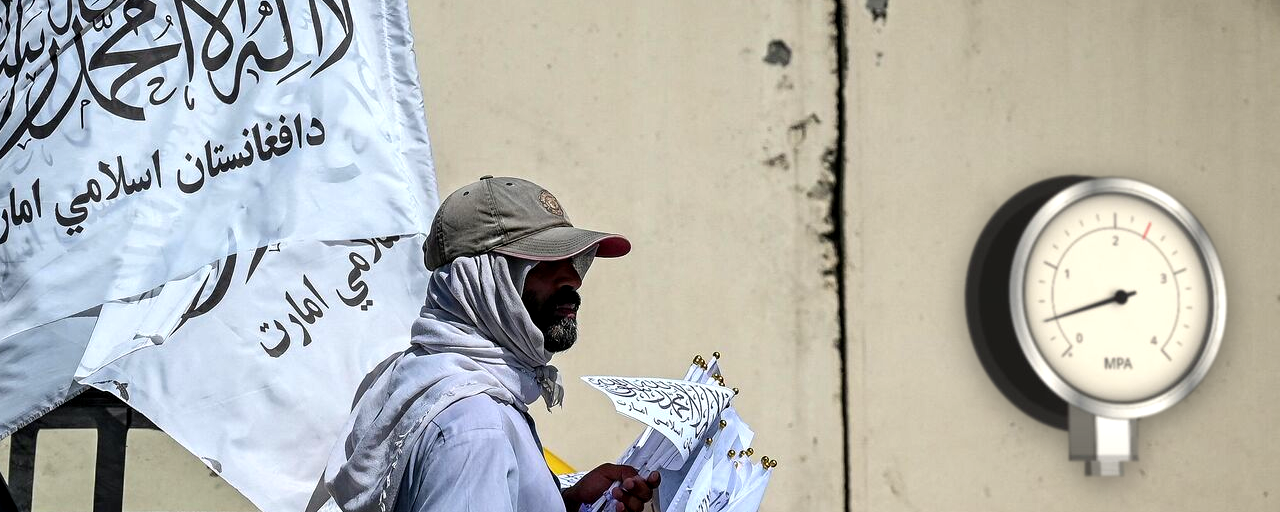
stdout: value=0.4 unit=MPa
